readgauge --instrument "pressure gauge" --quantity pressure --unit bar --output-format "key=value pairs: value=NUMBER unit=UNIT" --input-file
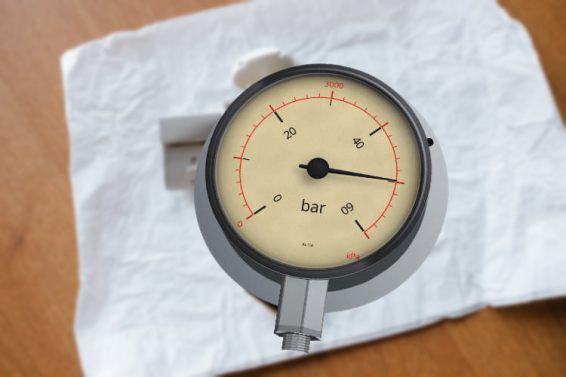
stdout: value=50 unit=bar
